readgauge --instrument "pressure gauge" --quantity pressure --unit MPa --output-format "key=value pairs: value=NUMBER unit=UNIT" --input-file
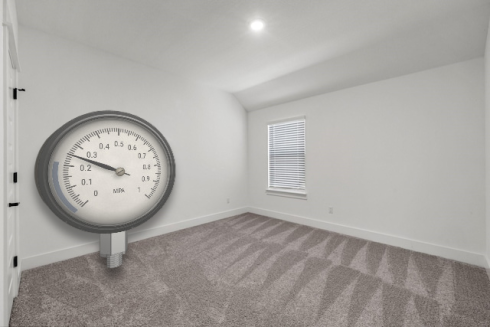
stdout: value=0.25 unit=MPa
